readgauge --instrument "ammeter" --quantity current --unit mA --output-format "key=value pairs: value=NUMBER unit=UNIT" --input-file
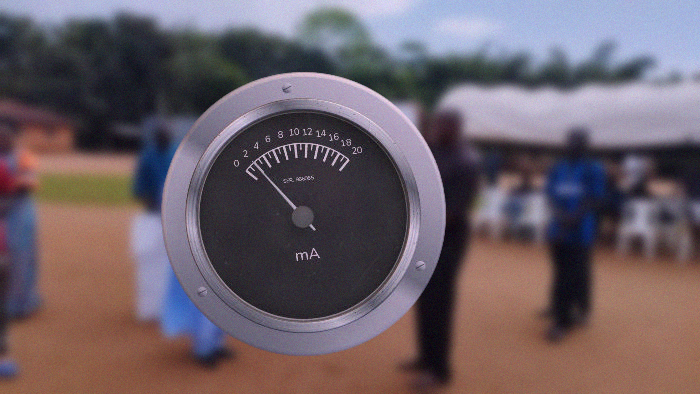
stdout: value=2 unit=mA
